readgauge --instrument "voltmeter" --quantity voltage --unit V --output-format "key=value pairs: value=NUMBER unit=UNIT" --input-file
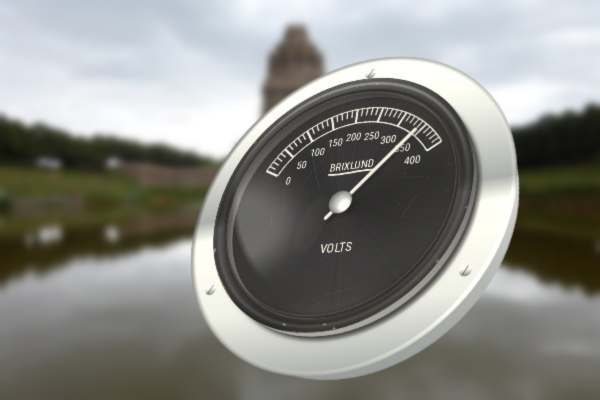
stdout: value=350 unit=V
